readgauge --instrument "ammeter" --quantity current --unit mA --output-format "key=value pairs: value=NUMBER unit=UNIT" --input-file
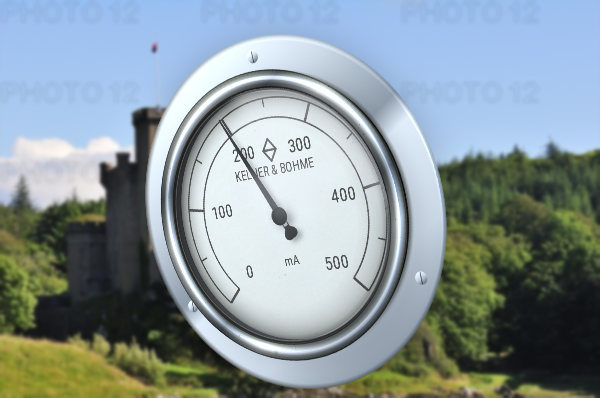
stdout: value=200 unit=mA
